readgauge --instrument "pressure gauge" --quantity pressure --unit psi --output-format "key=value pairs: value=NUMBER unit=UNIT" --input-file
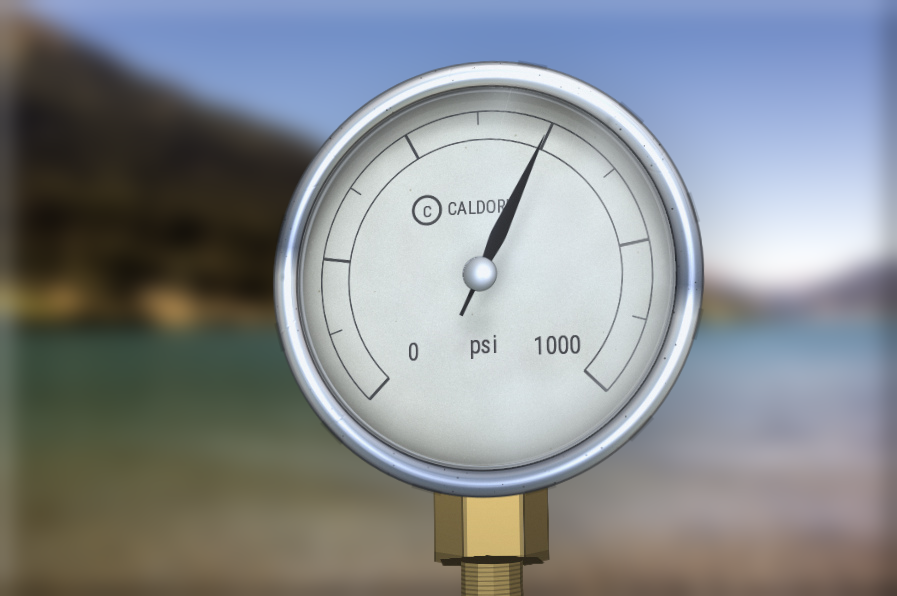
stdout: value=600 unit=psi
